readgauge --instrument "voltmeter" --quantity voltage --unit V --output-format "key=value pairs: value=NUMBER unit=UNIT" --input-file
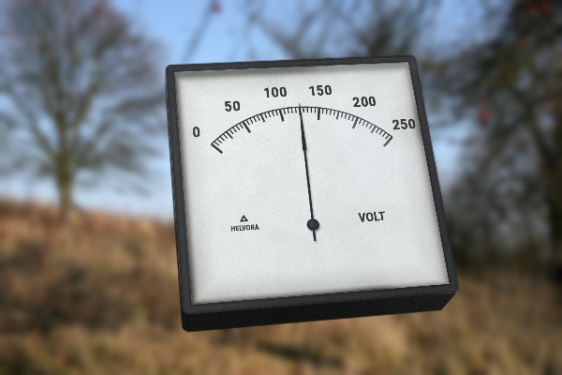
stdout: value=125 unit=V
